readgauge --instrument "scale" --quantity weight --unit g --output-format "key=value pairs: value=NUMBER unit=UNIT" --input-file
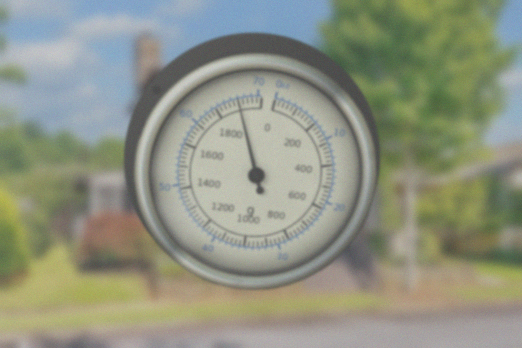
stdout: value=1900 unit=g
